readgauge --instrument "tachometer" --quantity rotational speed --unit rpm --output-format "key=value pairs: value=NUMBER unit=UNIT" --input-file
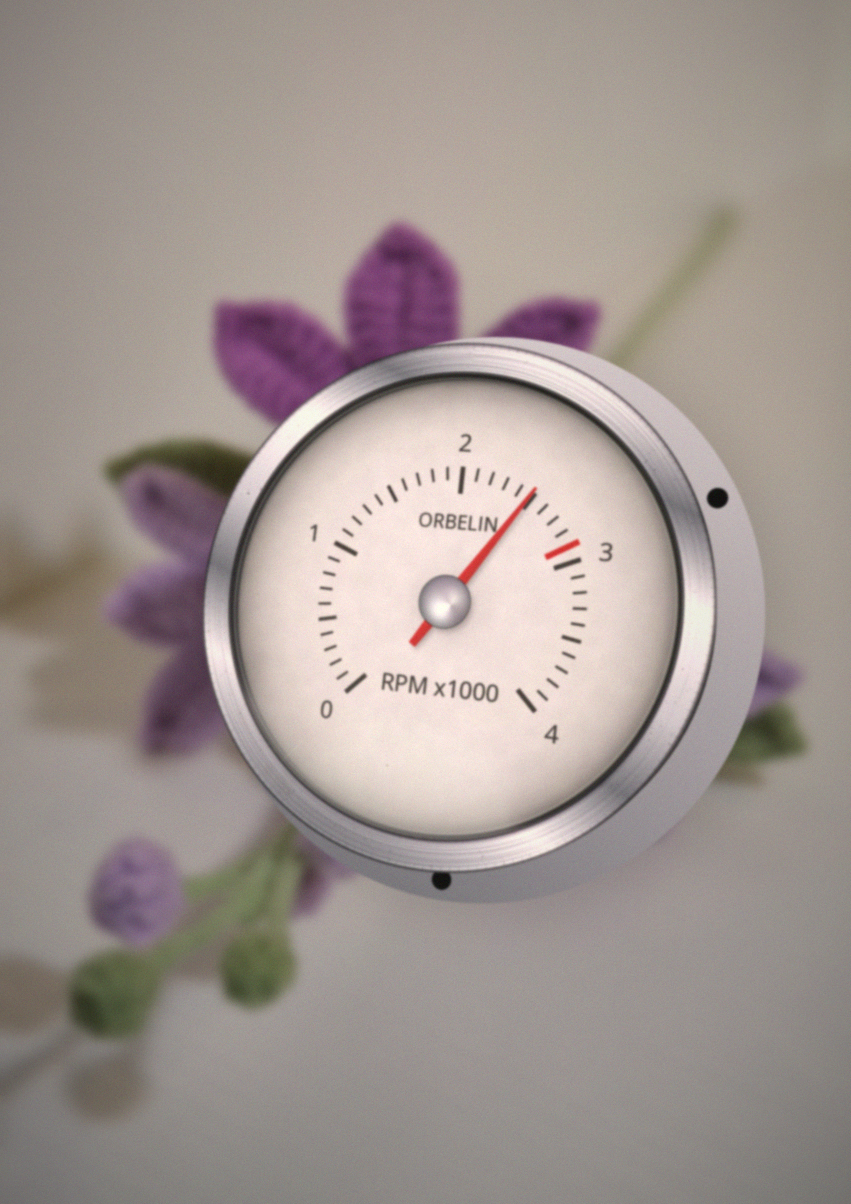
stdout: value=2500 unit=rpm
